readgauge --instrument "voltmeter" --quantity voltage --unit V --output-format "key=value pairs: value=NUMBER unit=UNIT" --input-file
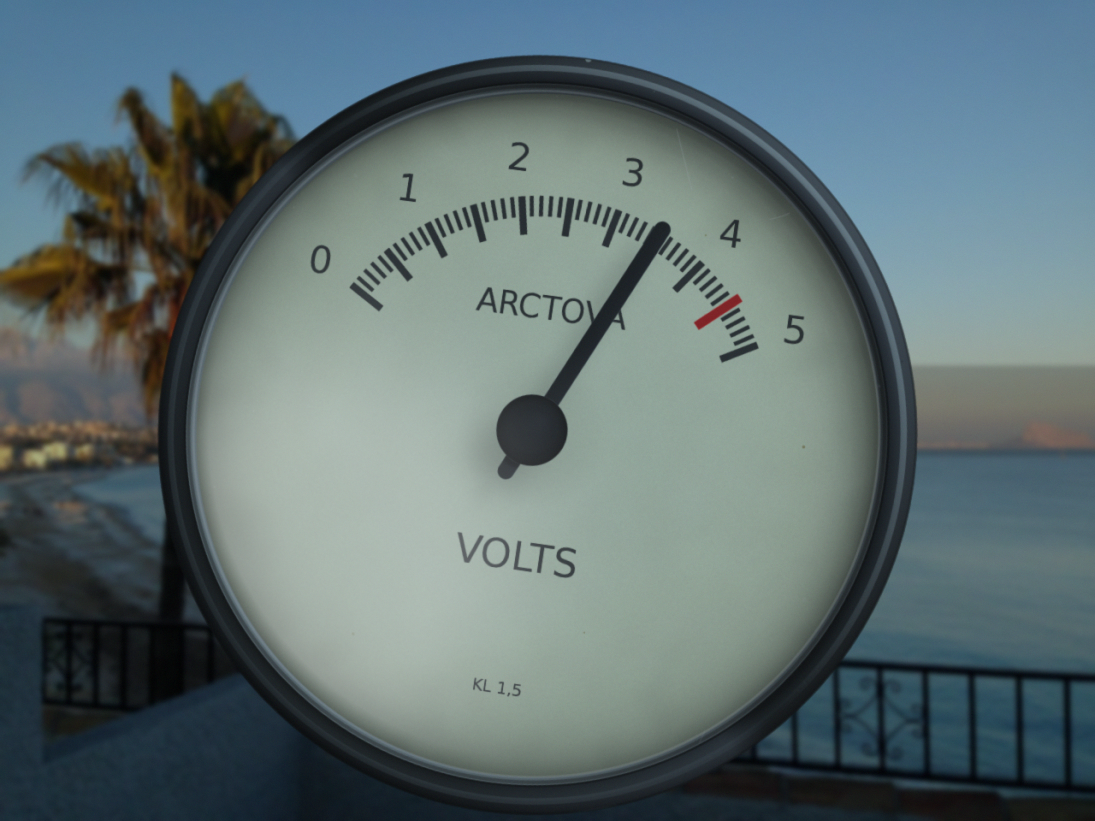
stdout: value=3.5 unit=V
